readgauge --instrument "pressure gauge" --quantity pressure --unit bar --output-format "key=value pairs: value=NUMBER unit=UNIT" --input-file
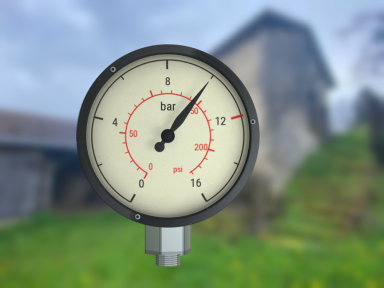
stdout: value=10 unit=bar
